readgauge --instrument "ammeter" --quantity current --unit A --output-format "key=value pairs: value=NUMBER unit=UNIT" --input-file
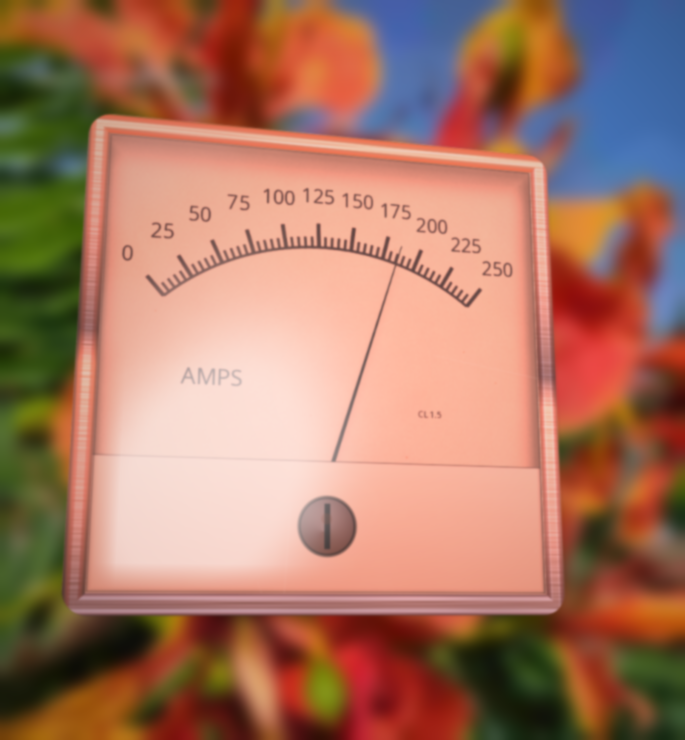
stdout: value=185 unit=A
